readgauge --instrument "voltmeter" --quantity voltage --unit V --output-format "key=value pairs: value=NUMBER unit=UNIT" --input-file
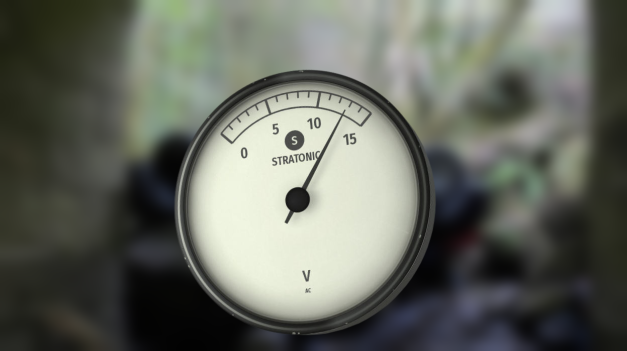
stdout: value=13 unit=V
